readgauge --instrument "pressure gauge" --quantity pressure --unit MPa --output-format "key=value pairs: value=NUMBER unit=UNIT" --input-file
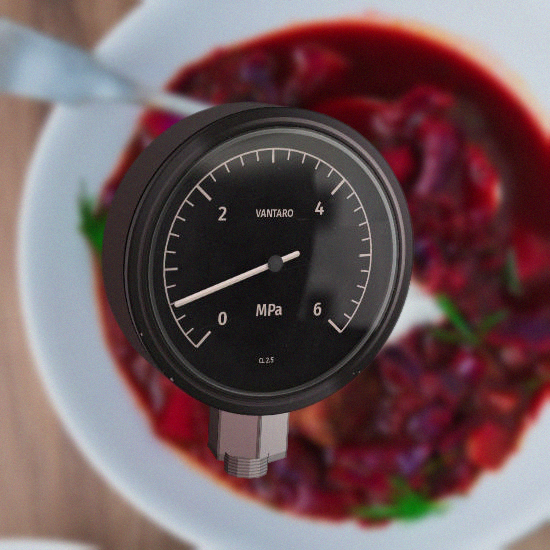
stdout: value=0.6 unit=MPa
